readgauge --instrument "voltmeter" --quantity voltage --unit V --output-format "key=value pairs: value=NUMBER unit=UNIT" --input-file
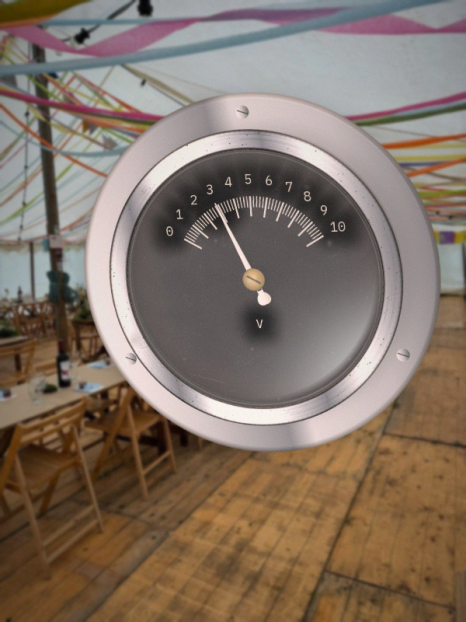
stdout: value=3 unit=V
